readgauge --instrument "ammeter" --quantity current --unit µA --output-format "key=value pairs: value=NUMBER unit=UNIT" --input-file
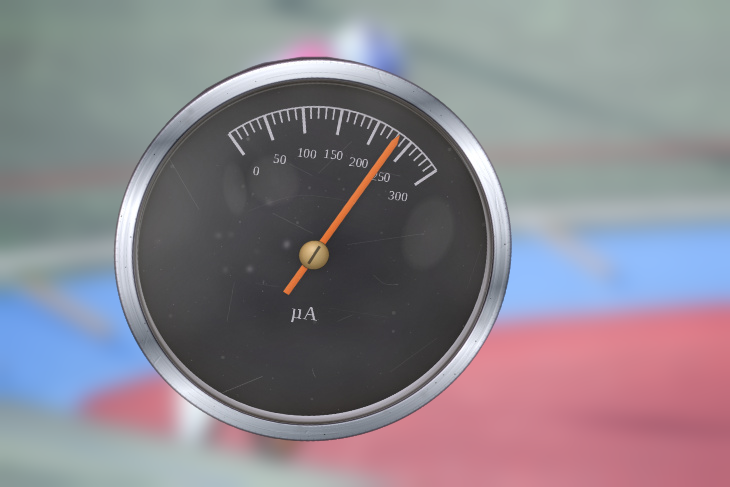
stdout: value=230 unit=µA
